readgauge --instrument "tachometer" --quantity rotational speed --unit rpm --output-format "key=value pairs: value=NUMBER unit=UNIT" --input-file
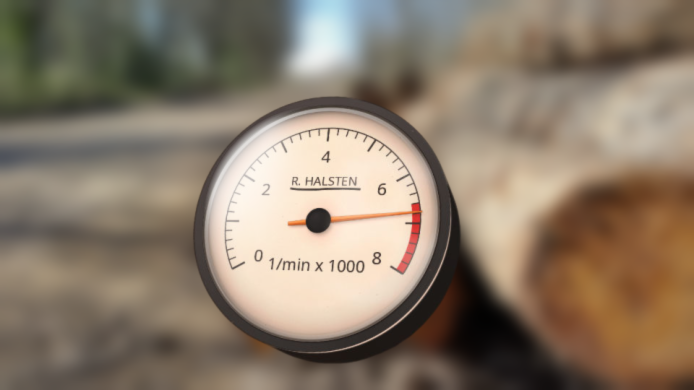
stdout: value=6800 unit=rpm
